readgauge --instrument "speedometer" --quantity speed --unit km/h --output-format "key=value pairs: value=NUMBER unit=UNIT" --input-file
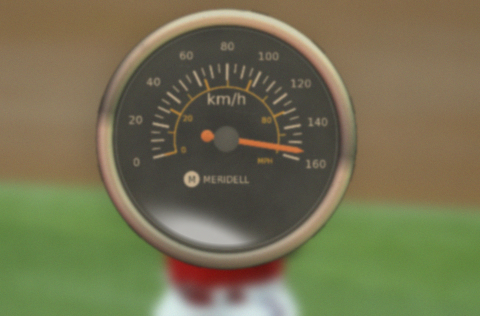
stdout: value=155 unit=km/h
